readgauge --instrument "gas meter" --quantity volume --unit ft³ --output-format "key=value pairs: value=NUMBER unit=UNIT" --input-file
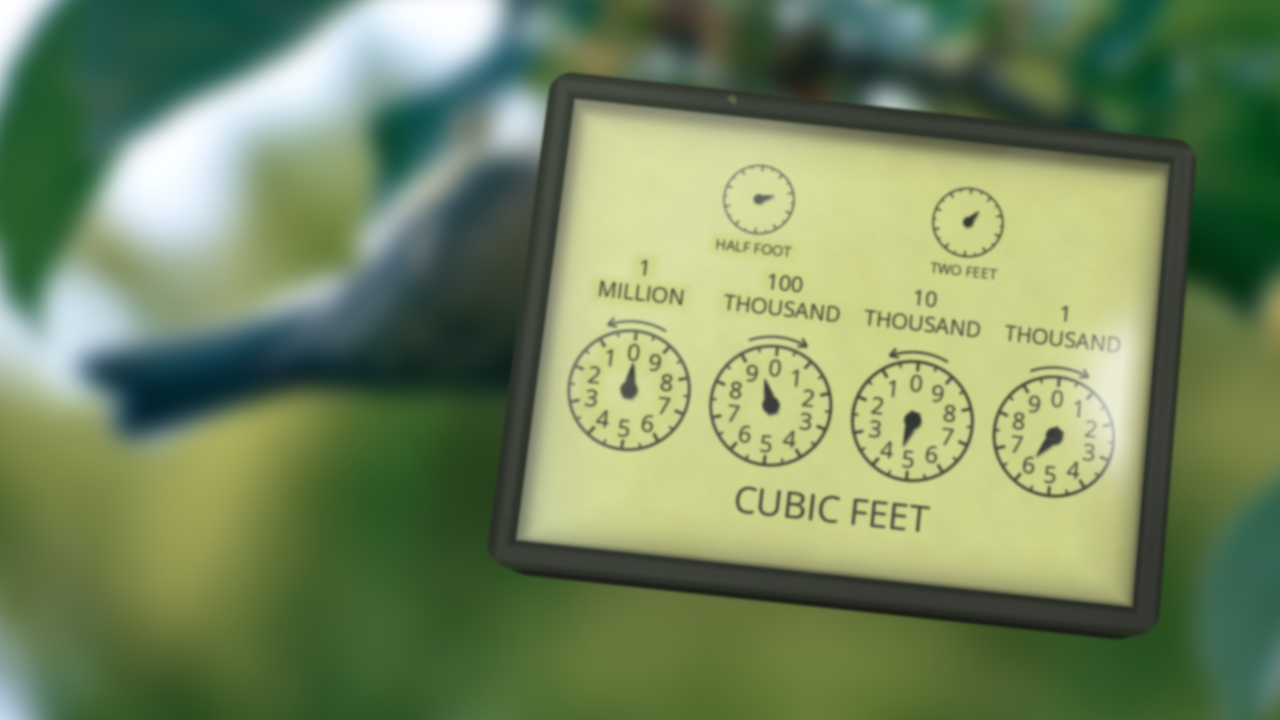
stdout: value=994600 unit=ft³
